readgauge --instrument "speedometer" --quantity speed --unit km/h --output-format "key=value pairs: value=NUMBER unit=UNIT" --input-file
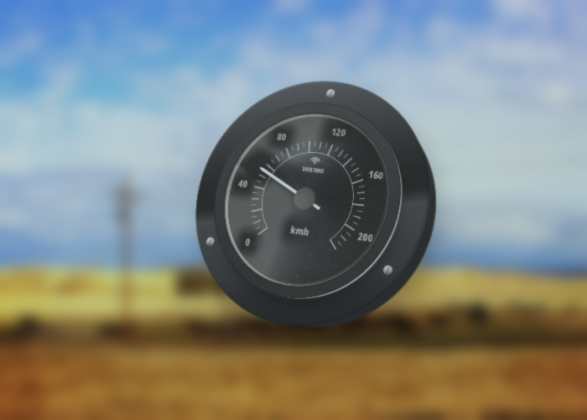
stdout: value=55 unit=km/h
